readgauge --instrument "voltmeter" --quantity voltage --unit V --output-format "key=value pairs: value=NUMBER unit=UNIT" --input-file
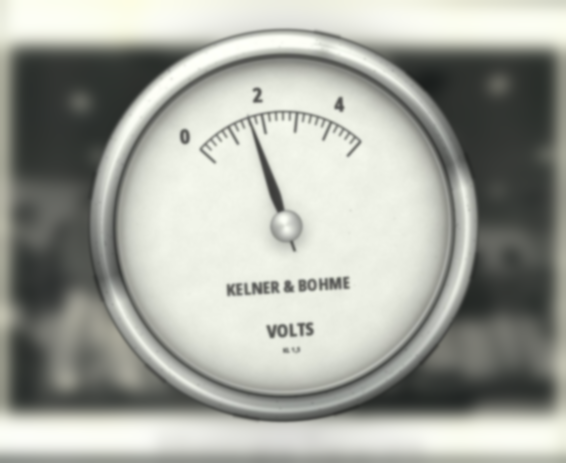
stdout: value=1.6 unit=V
